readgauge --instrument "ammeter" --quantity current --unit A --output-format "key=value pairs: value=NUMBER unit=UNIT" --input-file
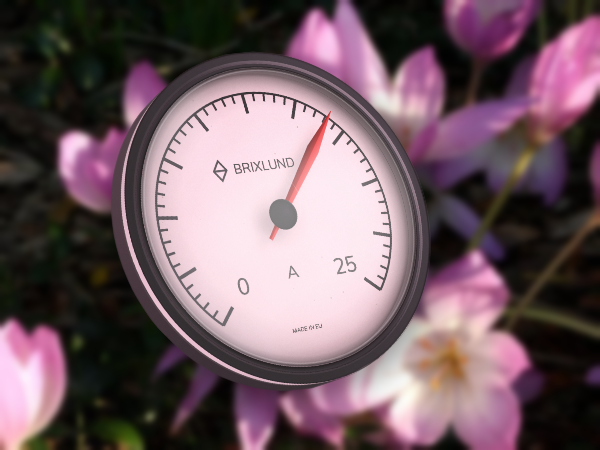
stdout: value=16.5 unit=A
